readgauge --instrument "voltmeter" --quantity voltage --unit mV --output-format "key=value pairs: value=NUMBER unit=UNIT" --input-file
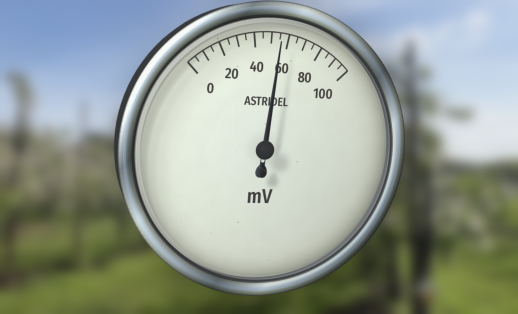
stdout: value=55 unit=mV
